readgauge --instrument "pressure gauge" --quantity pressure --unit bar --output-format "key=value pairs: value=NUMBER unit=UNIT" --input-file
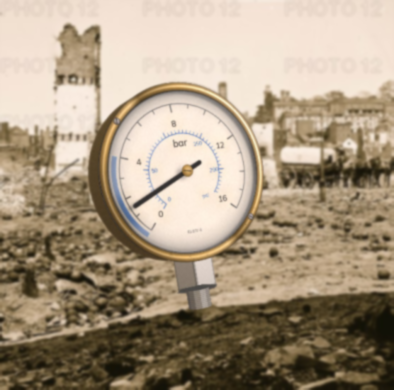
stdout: value=1.5 unit=bar
